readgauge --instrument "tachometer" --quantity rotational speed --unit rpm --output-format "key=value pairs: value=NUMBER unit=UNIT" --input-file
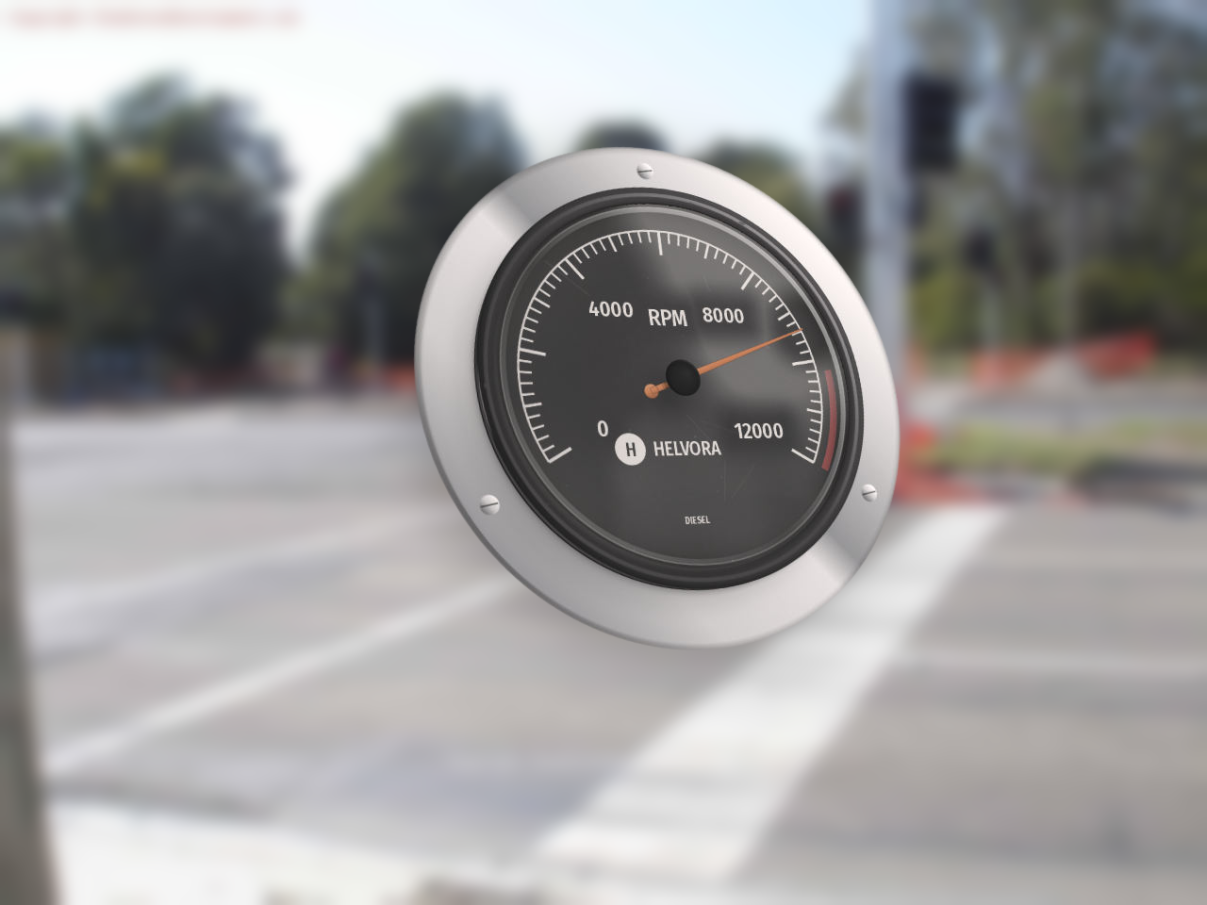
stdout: value=9400 unit=rpm
